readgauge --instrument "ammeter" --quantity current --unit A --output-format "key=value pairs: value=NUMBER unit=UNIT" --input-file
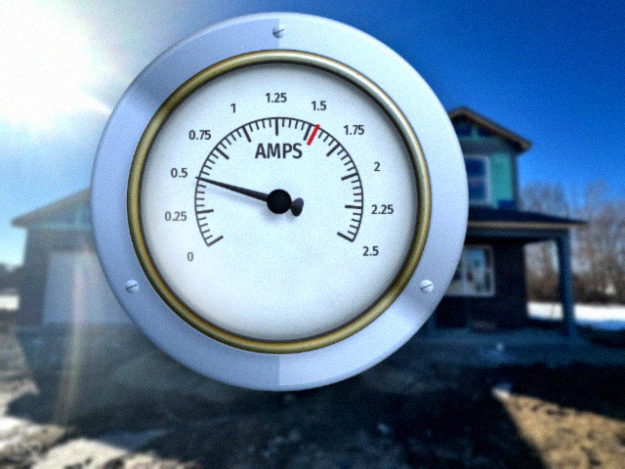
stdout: value=0.5 unit=A
